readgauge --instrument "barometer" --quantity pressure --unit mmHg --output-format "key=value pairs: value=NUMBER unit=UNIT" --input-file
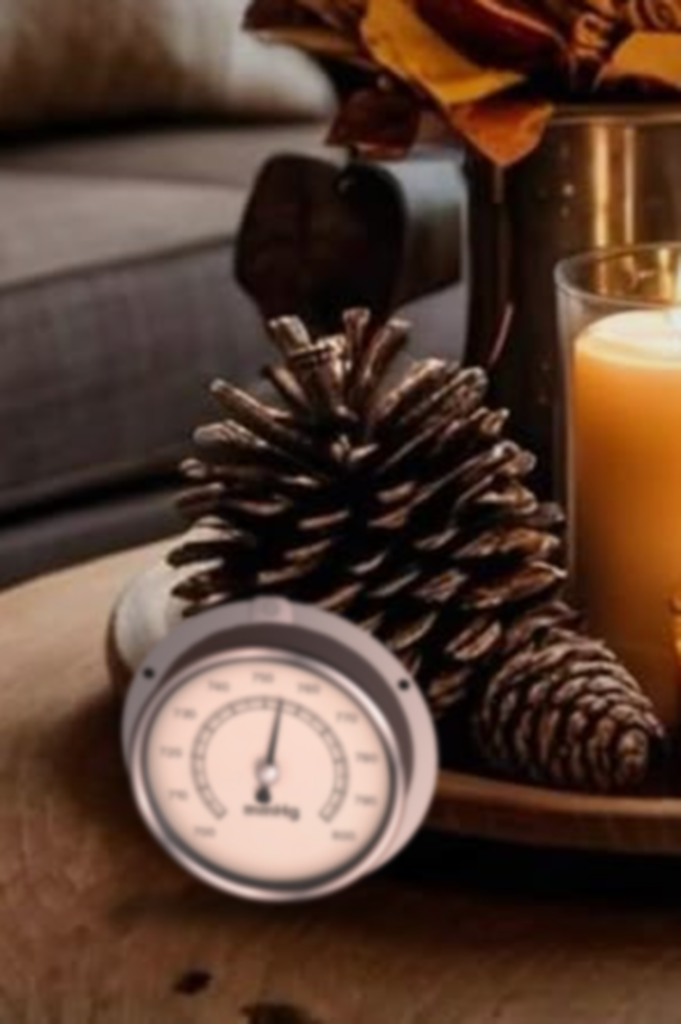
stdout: value=755 unit=mmHg
